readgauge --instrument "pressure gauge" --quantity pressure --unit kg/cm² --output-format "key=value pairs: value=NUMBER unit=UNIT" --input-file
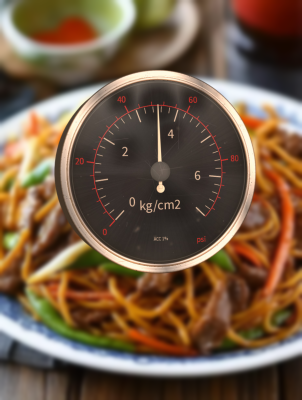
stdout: value=3.5 unit=kg/cm²
